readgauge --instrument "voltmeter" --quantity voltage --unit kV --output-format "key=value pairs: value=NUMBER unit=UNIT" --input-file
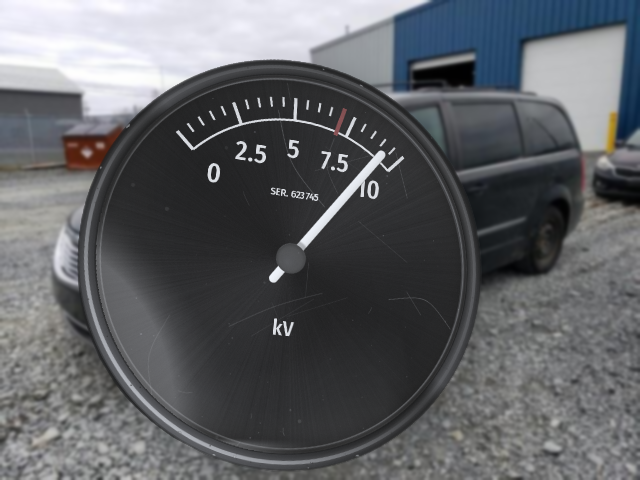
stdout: value=9.25 unit=kV
